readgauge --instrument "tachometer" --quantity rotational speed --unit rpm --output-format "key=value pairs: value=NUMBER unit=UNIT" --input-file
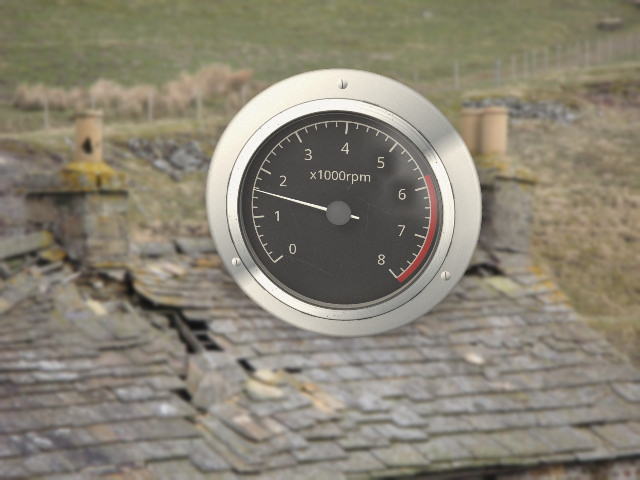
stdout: value=1600 unit=rpm
